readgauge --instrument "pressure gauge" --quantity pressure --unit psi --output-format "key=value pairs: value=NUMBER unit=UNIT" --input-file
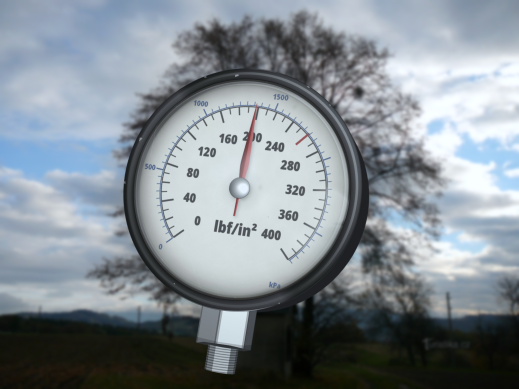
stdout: value=200 unit=psi
